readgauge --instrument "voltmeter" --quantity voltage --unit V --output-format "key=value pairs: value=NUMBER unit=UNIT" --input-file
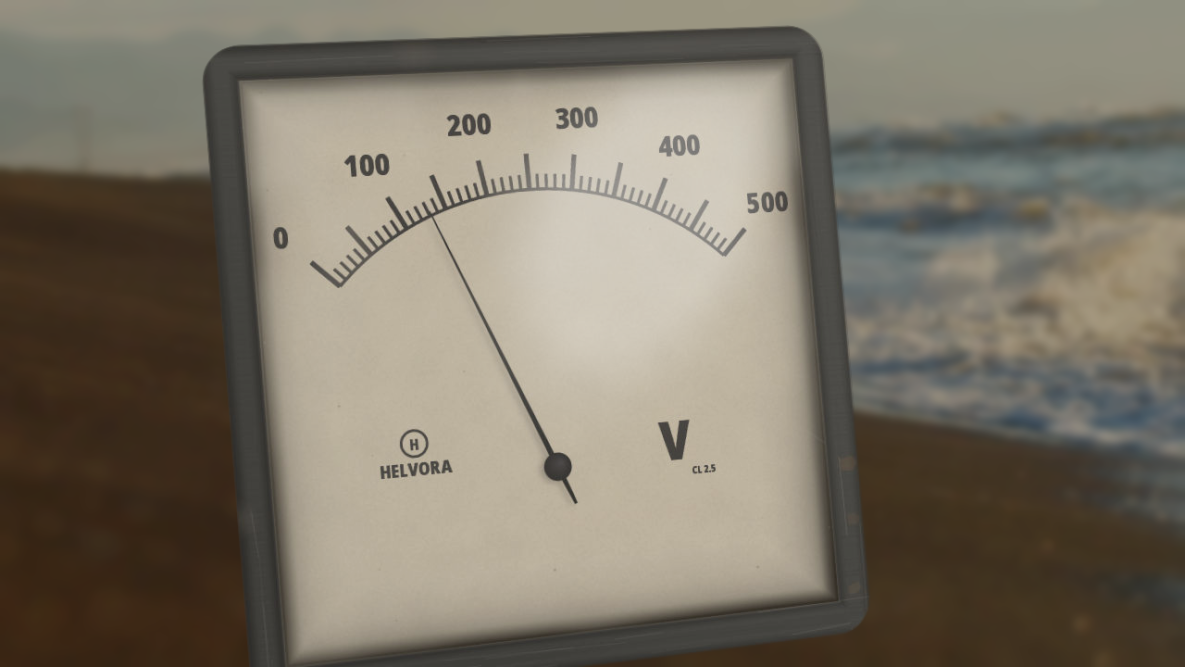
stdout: value=130 unit=V
